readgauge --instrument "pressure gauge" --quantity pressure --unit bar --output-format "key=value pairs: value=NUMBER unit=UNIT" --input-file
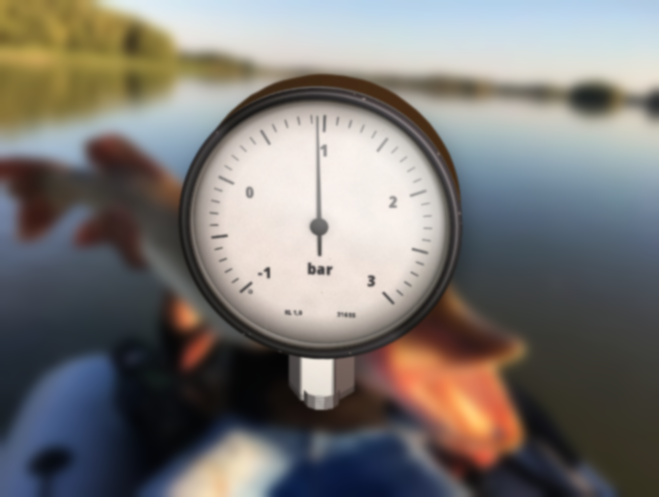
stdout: value=0.95 unit=bar
